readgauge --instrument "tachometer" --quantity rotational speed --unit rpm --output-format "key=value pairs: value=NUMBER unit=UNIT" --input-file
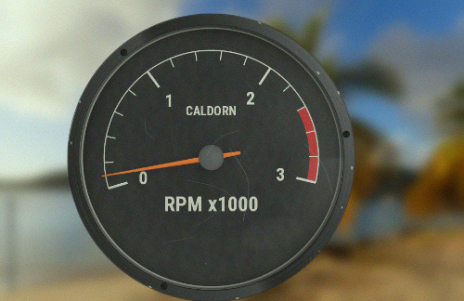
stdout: value=100 unit=rpm
